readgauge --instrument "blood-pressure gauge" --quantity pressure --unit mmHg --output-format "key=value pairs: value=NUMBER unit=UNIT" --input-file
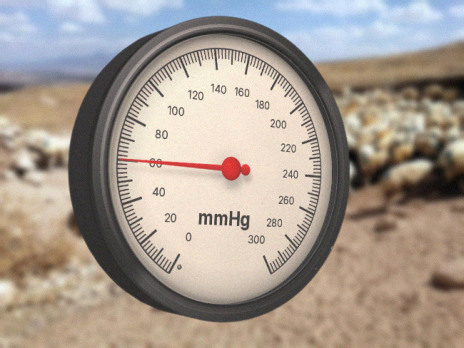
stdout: value=60 unit=mmHg
